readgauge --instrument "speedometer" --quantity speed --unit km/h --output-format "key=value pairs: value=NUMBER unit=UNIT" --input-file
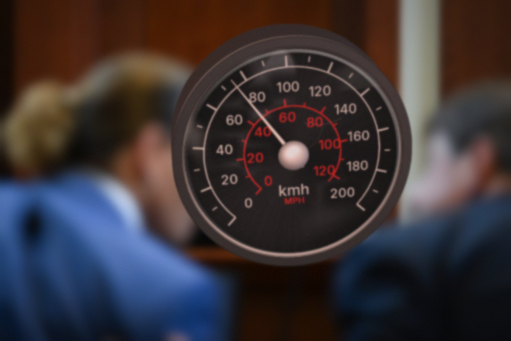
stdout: value=75 unit=km/h
